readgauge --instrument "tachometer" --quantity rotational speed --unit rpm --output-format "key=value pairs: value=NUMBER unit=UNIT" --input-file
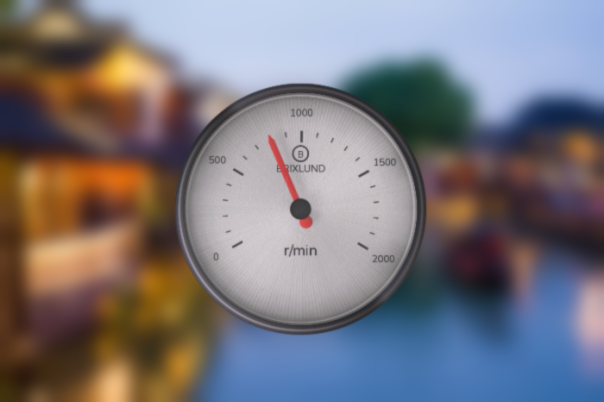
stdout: value=800 unit=rpm
